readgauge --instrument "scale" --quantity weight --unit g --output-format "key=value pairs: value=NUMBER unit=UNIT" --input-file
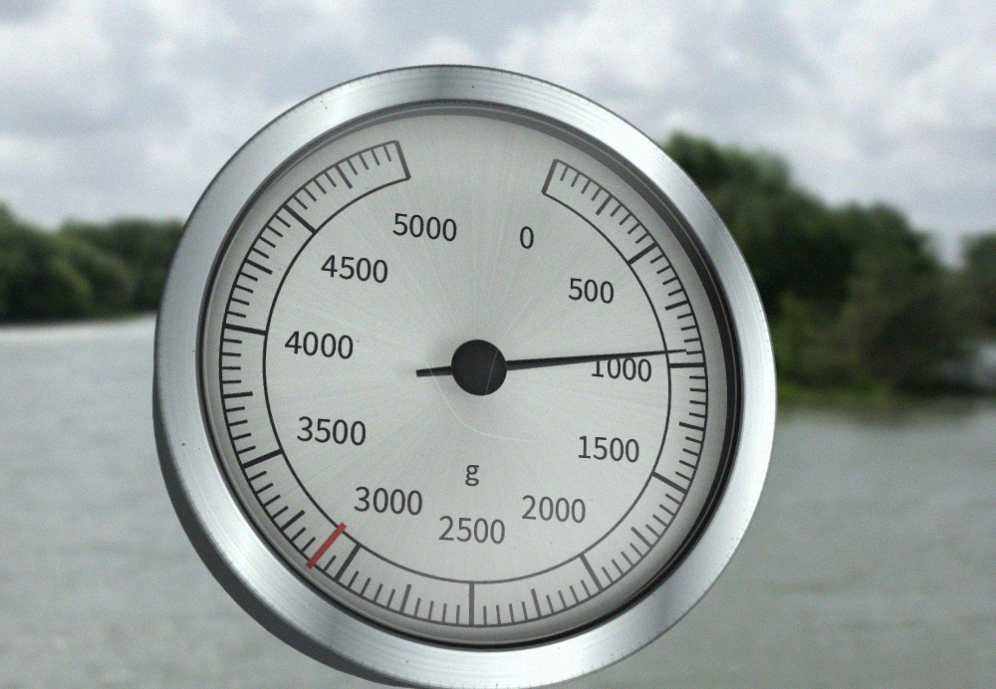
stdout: value=950 unit=g
